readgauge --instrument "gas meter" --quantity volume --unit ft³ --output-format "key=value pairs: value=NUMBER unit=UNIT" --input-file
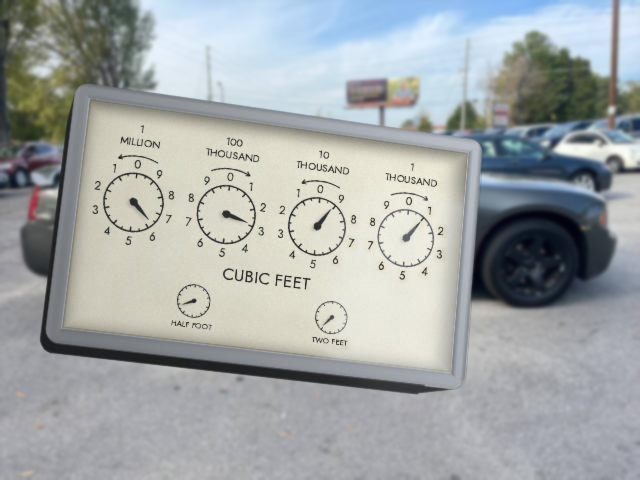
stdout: value=629100 unit=ft³
